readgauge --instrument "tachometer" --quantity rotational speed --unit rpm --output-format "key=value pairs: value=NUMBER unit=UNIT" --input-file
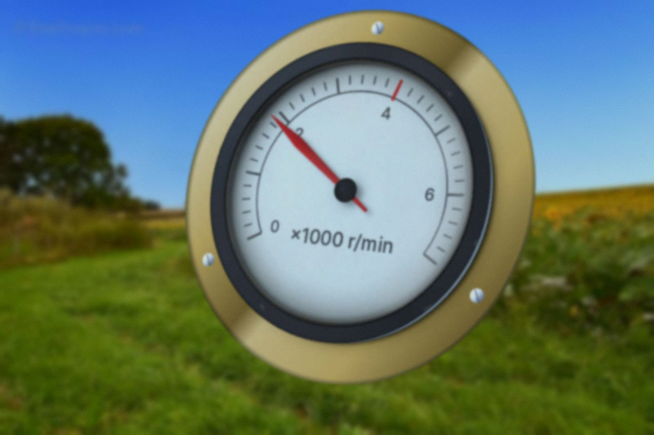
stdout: value=1900 unit=rpm
